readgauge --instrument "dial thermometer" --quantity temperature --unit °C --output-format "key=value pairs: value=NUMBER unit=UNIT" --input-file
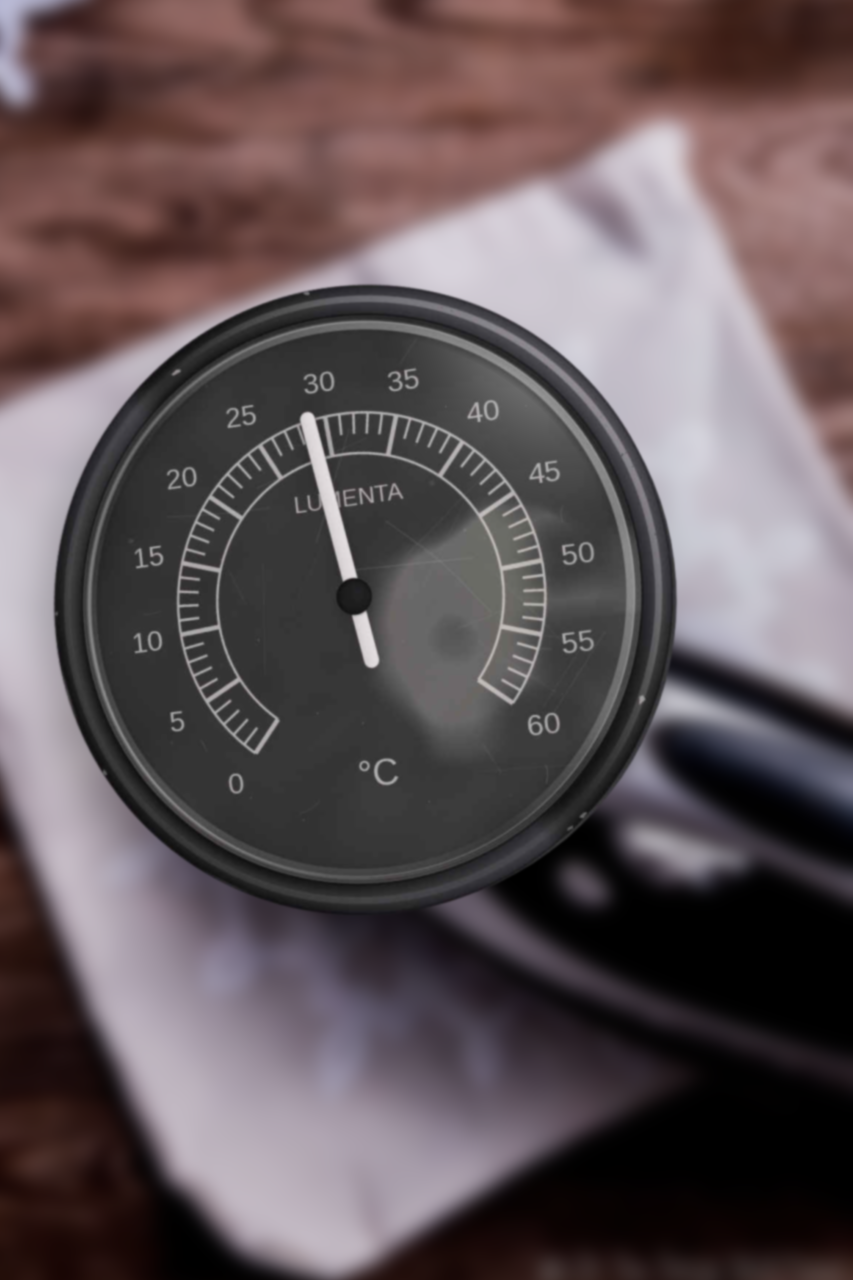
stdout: value=29 unit=°C
